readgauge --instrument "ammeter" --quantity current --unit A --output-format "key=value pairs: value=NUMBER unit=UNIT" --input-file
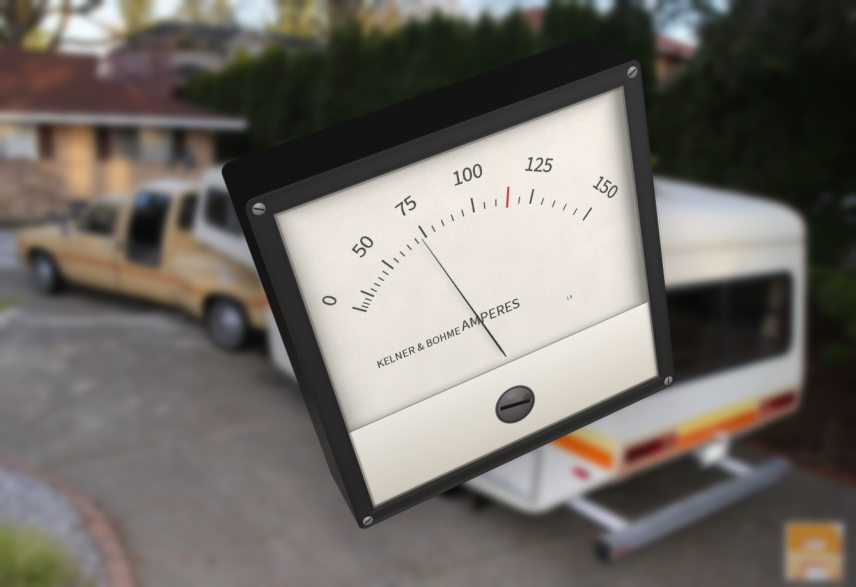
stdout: value=72.5 unit=A
